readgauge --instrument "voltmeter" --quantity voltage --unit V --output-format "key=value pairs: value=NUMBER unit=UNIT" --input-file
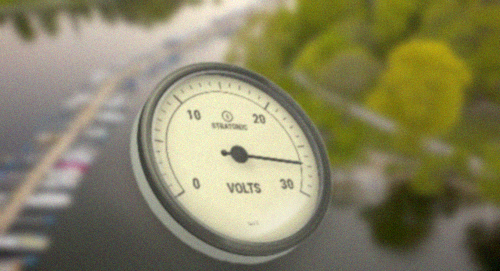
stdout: value=27 unit=V
